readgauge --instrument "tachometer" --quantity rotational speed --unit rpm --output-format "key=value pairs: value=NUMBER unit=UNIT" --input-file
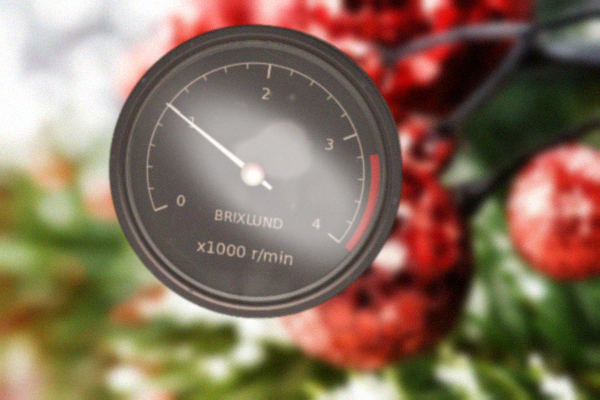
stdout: value=1000 unit=rpm
